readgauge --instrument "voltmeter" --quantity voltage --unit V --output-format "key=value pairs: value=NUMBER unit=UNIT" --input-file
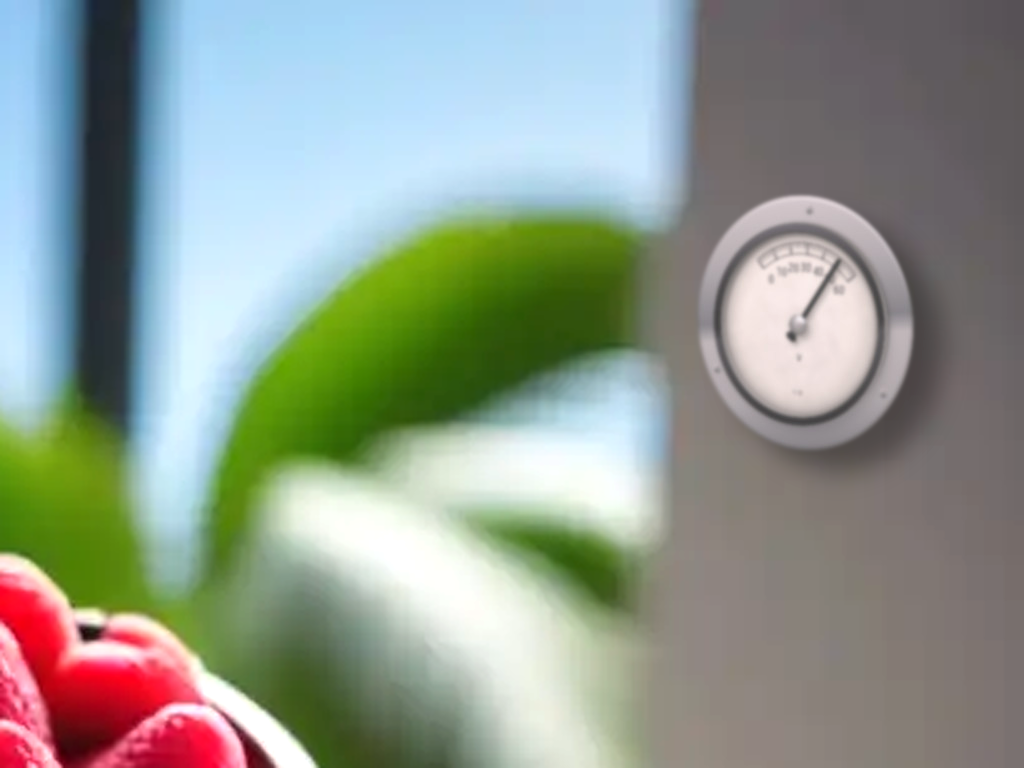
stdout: value=50 unit=V
